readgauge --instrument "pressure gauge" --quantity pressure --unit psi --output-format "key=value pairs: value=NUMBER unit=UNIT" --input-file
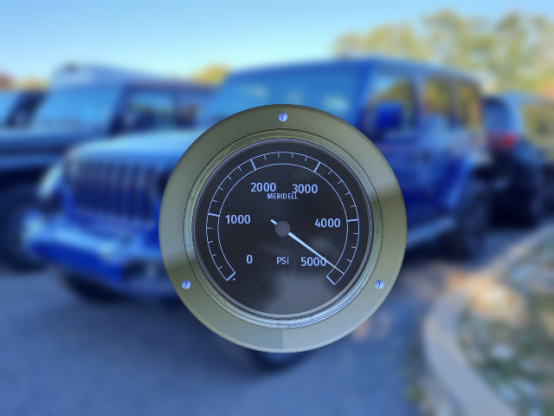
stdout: value=4800 unit=psi
